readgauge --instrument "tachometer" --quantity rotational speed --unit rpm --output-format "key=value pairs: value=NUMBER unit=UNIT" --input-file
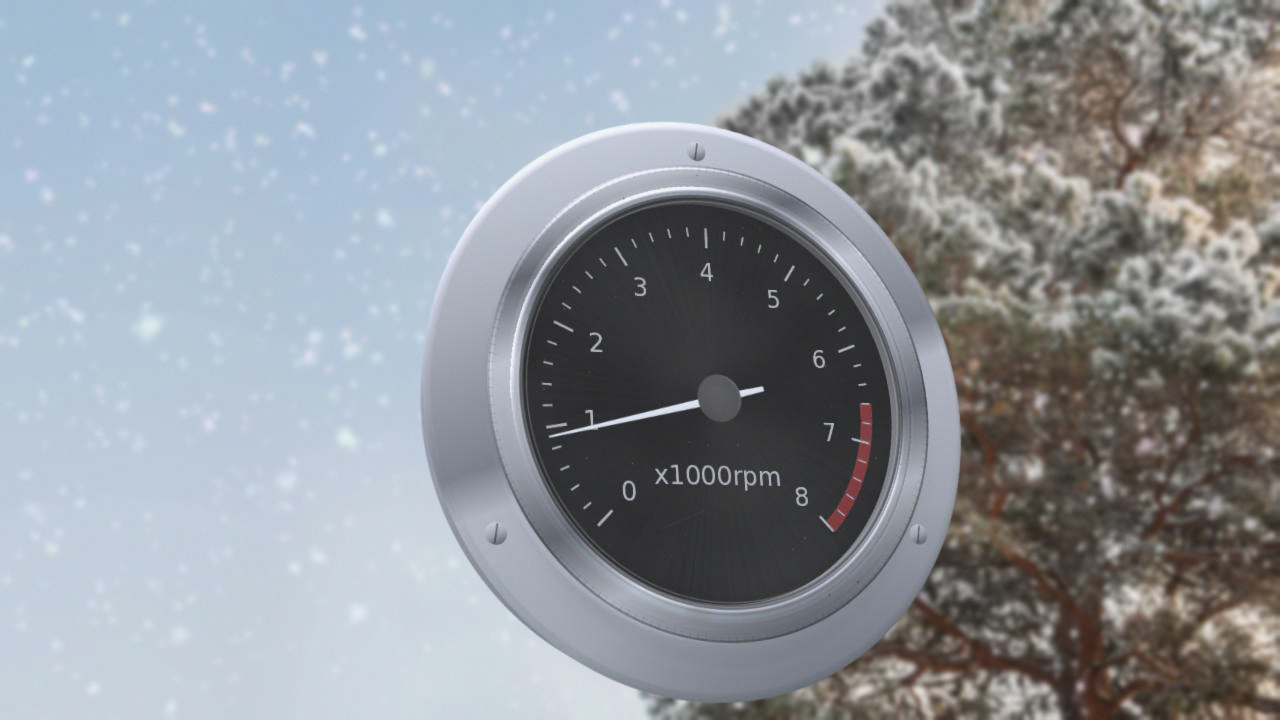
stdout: value=900 unit=rpm
